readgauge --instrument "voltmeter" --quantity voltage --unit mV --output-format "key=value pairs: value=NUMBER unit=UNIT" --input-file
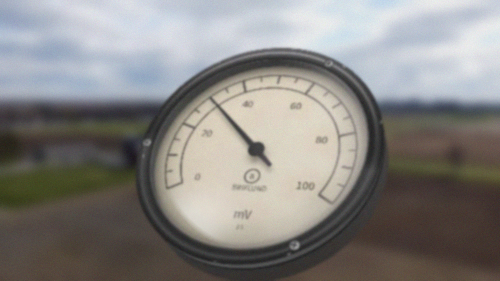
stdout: value=30 unit=mV
